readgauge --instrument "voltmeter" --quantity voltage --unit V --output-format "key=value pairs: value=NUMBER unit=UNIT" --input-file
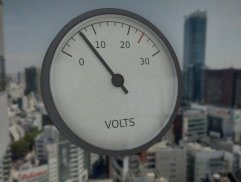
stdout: value=6 unit=V
